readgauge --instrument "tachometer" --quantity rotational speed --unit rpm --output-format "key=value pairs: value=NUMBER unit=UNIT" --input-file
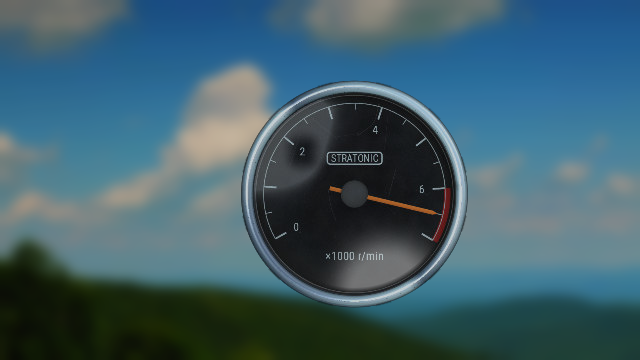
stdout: value=6500 unit=rpm
